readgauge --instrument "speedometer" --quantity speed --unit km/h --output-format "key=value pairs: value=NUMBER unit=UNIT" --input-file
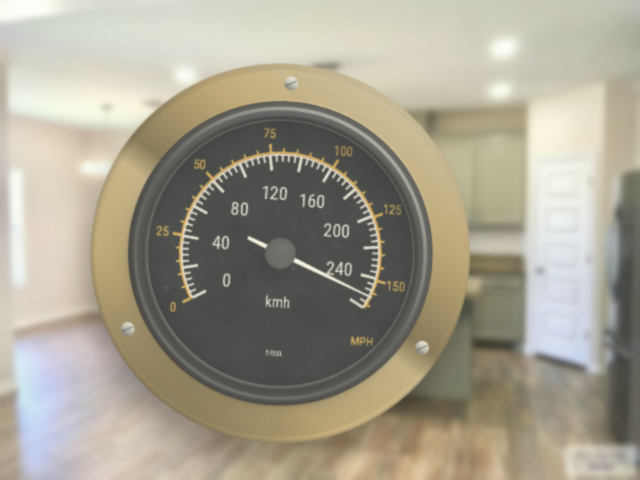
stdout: value=252 unit=km/h
